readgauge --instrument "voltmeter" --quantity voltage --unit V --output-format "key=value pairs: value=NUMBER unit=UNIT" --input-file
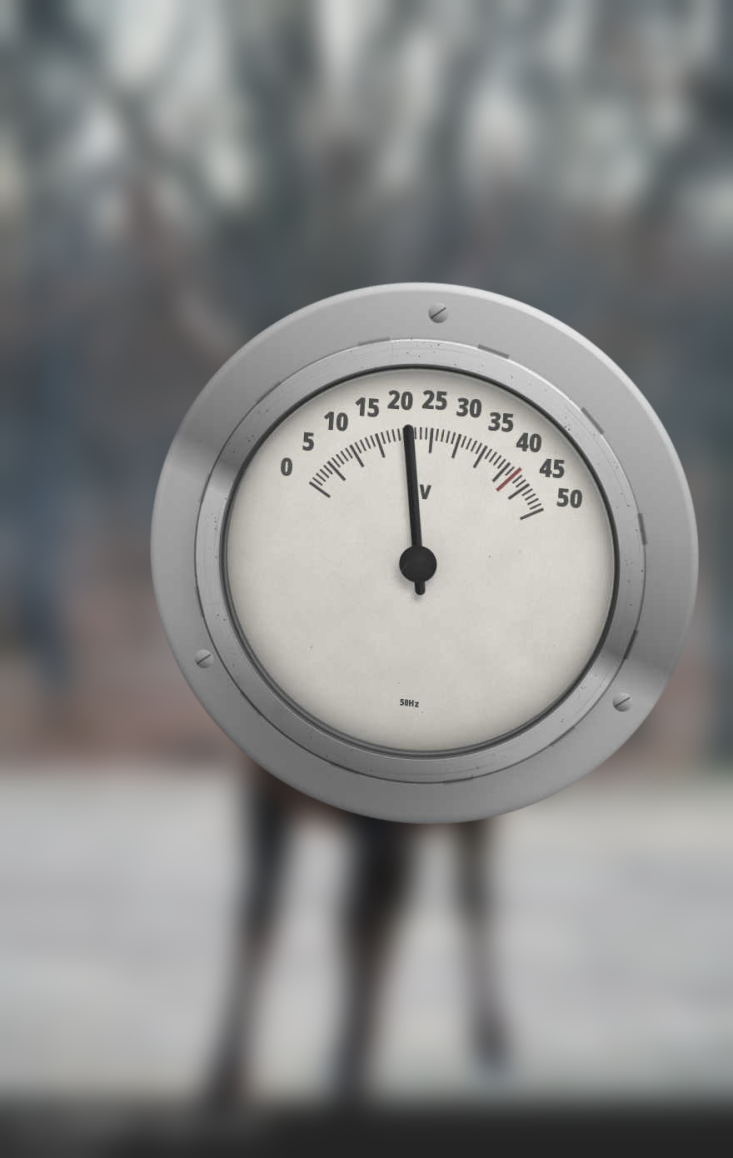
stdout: value=21 unit=V
